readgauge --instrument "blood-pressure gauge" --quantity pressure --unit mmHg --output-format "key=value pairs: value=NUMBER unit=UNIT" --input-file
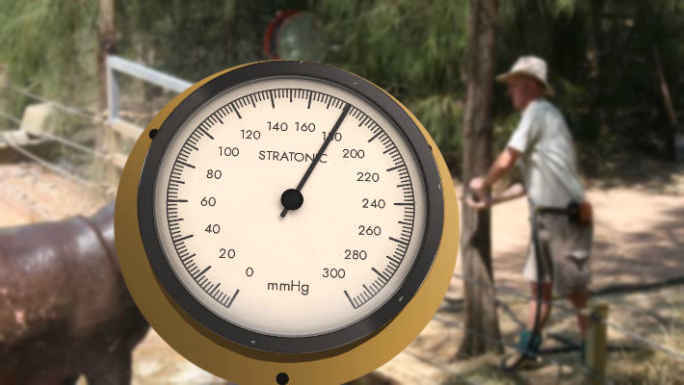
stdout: value=180 unit=mmHg
